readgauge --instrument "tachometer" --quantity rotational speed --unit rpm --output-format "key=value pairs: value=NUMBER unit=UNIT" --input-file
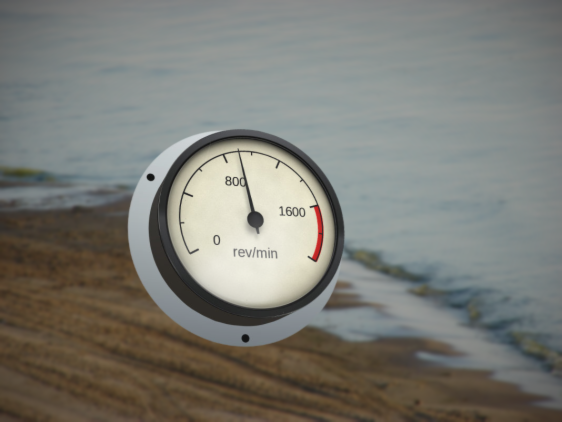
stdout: value=900 unit=rpm
